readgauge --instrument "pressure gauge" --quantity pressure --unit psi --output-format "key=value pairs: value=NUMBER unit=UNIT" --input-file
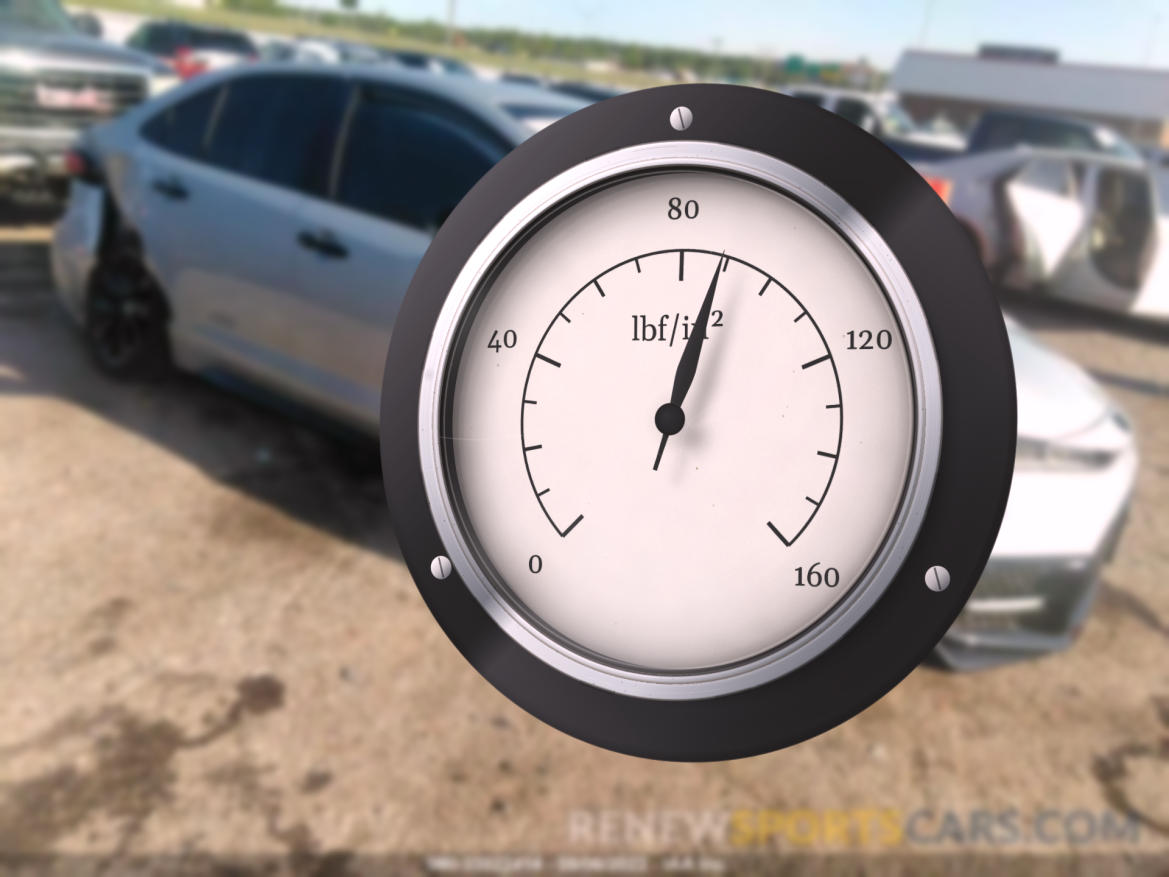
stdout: value=90 unit=psi
